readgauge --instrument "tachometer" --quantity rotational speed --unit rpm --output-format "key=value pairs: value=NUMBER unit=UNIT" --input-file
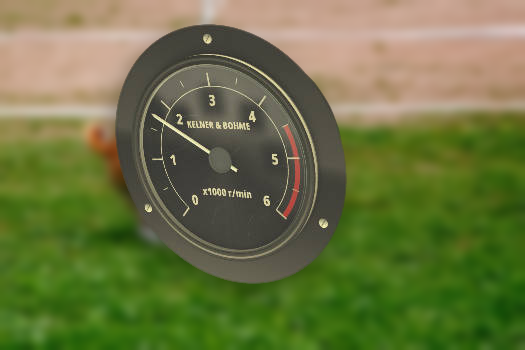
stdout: value=1750 unit=rpm
